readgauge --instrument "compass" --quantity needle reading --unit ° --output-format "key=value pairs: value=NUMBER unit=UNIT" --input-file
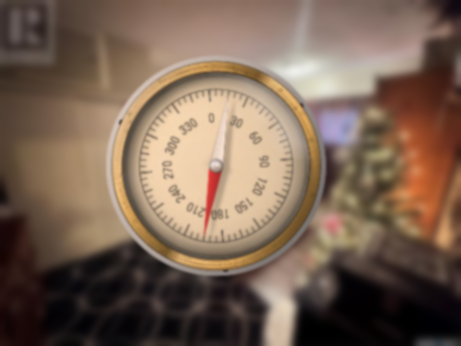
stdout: value=195 unit=°
